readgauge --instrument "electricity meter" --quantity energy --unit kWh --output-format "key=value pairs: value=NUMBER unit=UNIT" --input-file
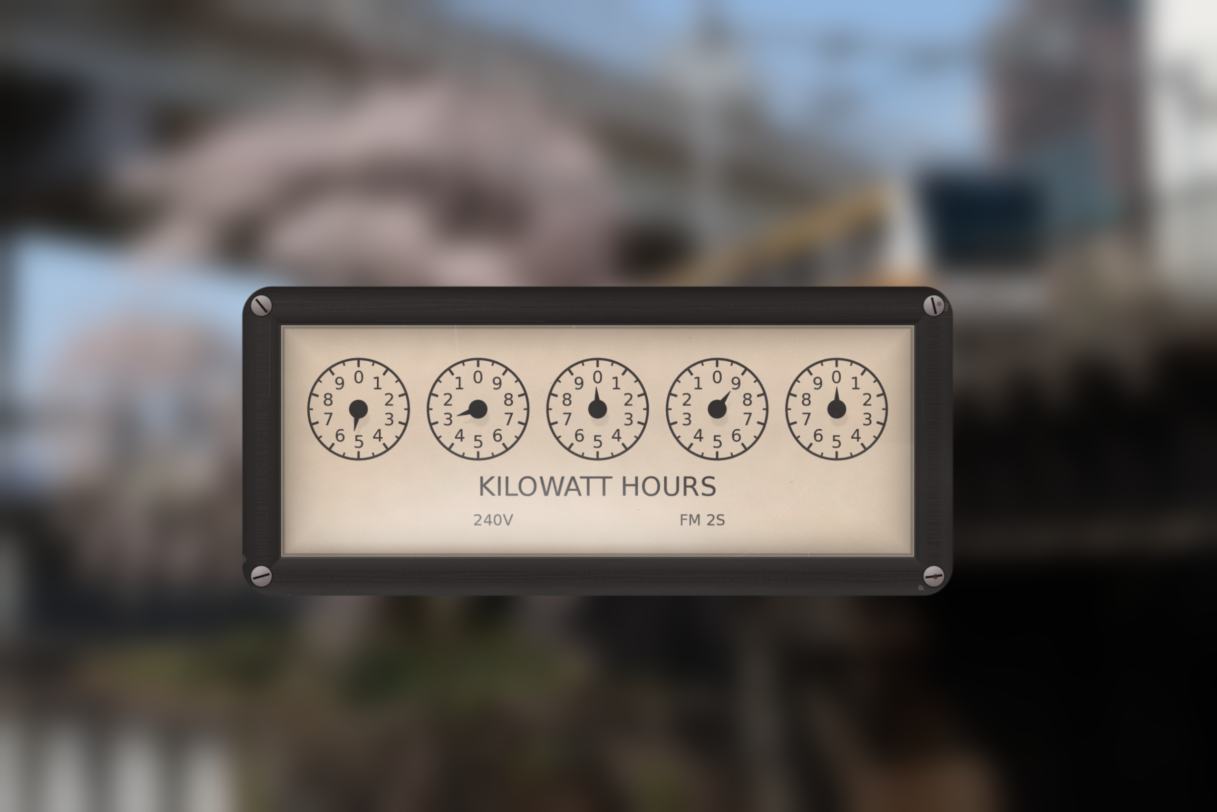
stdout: value=52990 unit=kWh
